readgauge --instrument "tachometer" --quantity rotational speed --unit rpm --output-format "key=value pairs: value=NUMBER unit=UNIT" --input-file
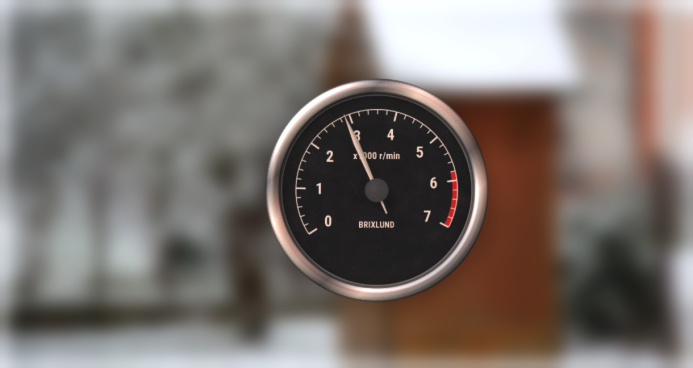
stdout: value=2900 unit=rpm
